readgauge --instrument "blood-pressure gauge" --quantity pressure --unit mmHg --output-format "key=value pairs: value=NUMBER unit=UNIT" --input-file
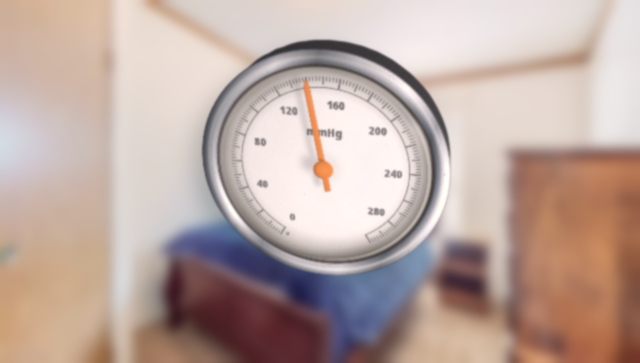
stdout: value=140 unit=mmHg
